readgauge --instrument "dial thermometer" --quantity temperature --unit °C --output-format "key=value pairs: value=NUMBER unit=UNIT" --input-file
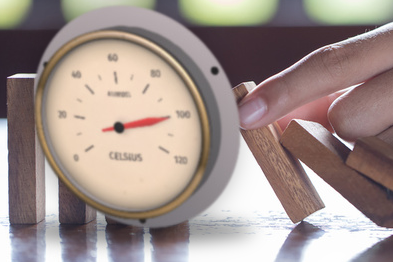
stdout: value=100 unit=°C
